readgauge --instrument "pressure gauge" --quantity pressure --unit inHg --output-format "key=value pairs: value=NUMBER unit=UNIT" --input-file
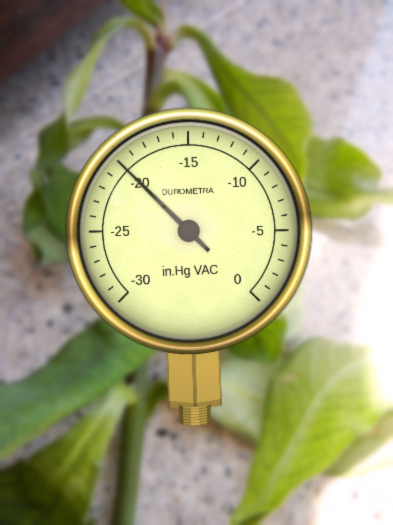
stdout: value=-20 unit=inHg
